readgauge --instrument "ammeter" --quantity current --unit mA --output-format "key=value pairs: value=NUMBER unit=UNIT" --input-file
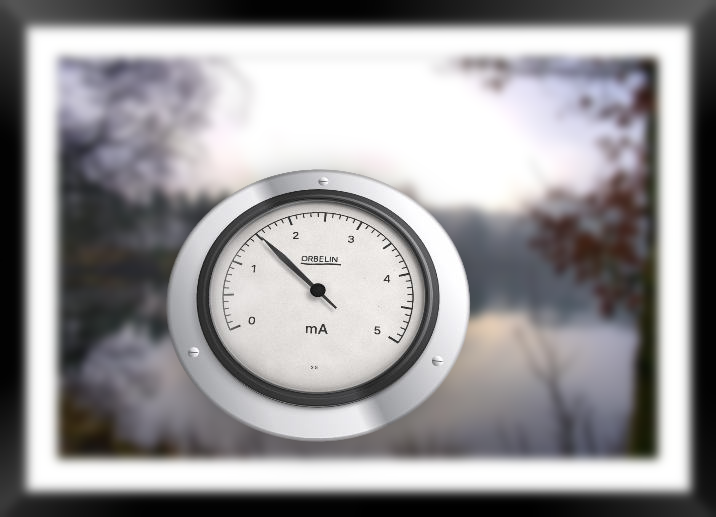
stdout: value=1.5 unit=mA
